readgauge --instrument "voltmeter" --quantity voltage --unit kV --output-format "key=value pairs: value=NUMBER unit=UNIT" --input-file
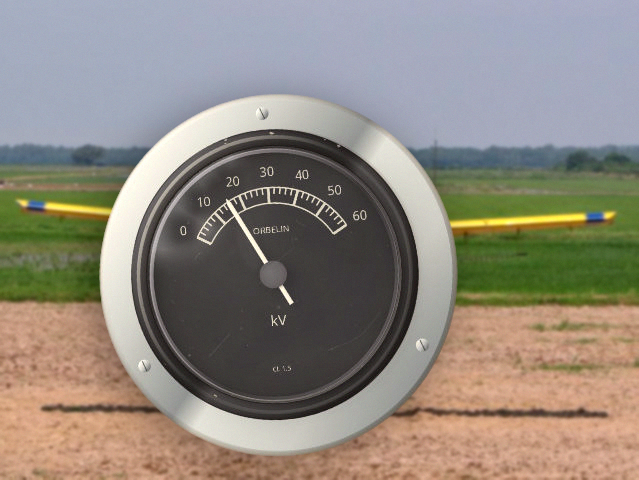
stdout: value=16 unit=kV
